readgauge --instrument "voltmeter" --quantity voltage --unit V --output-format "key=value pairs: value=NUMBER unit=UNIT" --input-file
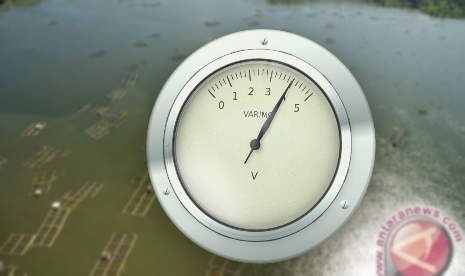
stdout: value=4 unit=V
